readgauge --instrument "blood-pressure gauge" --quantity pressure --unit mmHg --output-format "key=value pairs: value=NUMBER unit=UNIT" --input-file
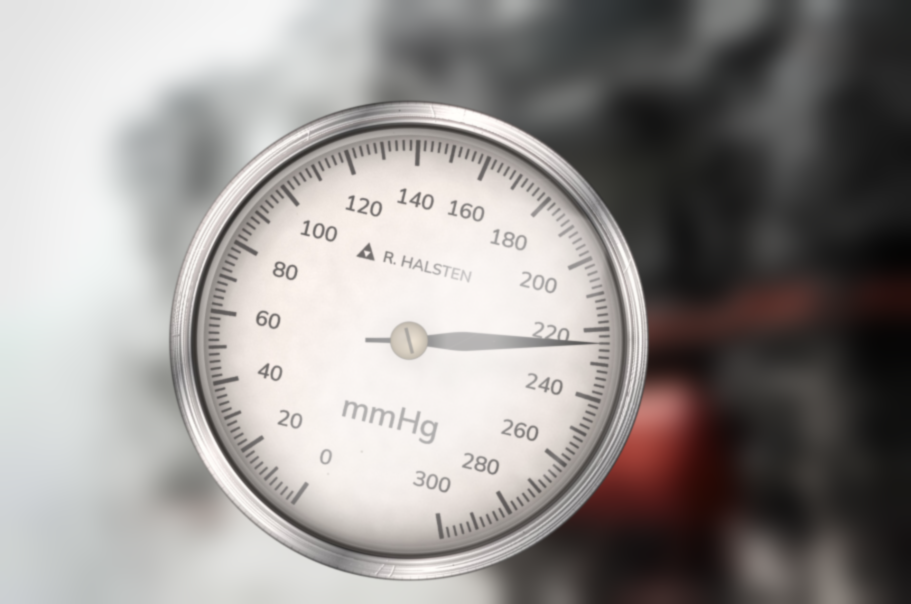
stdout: value=224 unit=mmHg
